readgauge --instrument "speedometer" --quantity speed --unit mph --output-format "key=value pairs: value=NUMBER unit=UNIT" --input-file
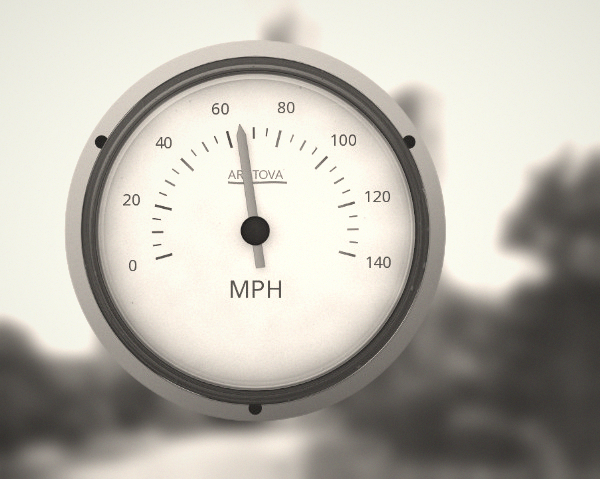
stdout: value=65 unit=mph
